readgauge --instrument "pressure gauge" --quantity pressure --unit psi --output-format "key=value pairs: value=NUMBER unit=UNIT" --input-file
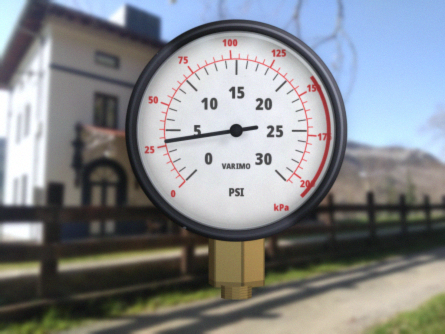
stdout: value=4 unit=psi
